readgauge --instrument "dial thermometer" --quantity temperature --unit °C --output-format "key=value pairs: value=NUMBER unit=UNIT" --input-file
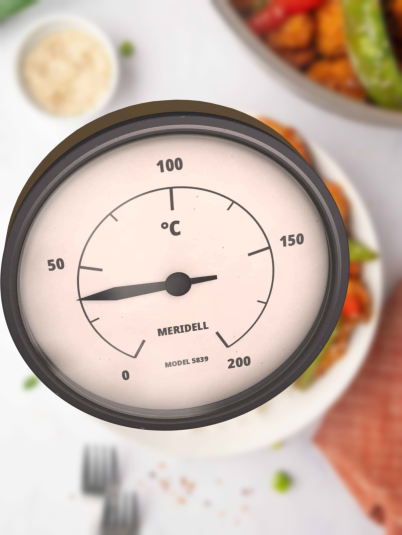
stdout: value=37.5 unit=°C
